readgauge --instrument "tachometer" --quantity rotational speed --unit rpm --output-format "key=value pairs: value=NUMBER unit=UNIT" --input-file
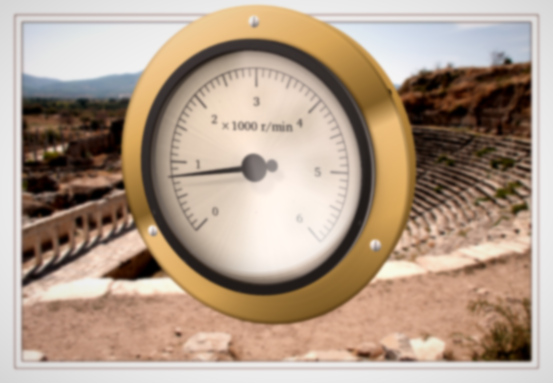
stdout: value=800 unit=rpm
